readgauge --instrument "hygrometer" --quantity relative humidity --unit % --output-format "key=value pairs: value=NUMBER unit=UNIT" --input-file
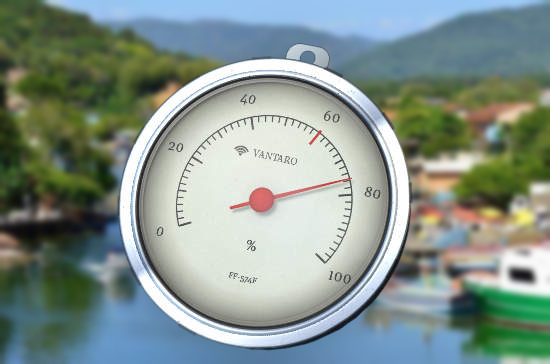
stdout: value=76 unit=%
